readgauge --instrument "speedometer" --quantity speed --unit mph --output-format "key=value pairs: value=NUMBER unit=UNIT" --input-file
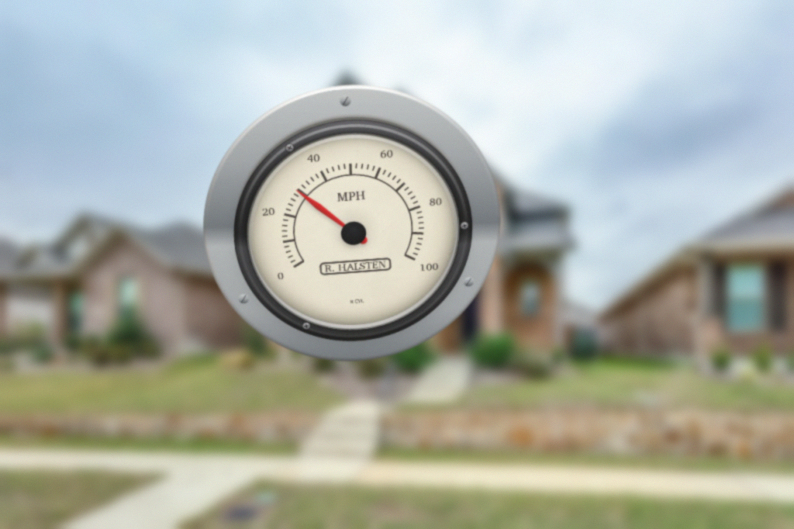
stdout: value=30 unit=mph
